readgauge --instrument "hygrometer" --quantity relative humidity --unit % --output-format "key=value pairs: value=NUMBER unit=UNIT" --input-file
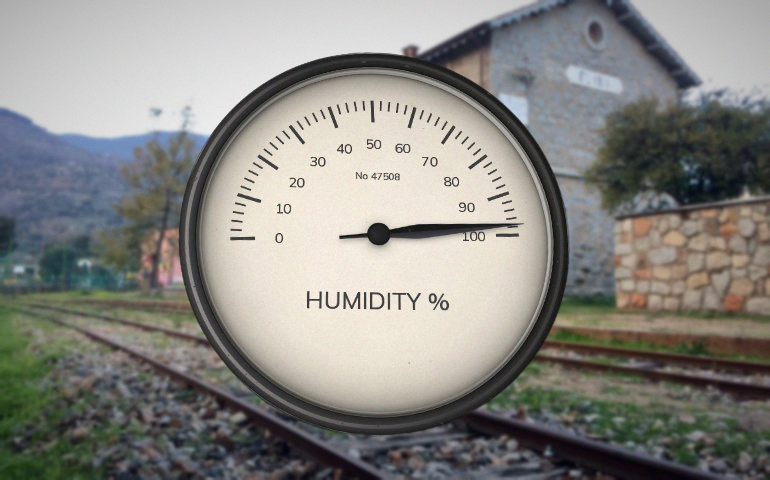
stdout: value=98 unit=%
